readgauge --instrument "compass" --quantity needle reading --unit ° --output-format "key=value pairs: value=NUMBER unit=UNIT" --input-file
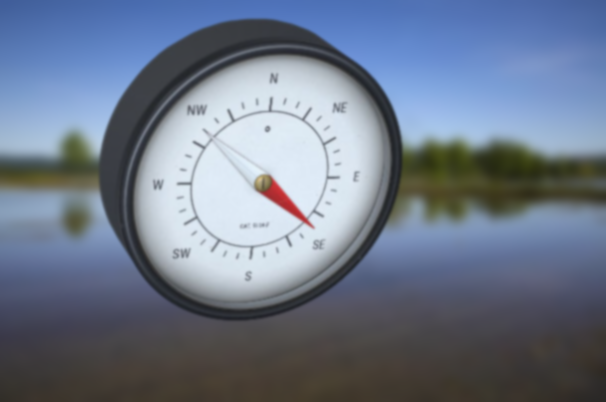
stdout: value=130 unit=°
